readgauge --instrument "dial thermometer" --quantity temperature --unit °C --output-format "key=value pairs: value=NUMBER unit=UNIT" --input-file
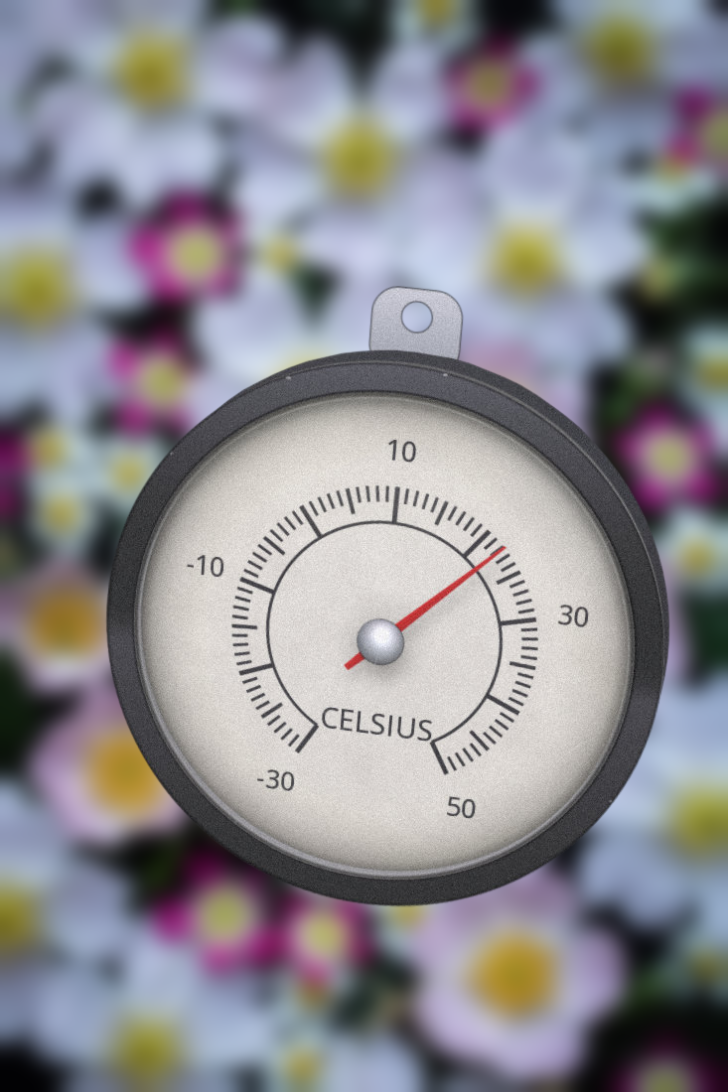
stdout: value=22 unit=°C
